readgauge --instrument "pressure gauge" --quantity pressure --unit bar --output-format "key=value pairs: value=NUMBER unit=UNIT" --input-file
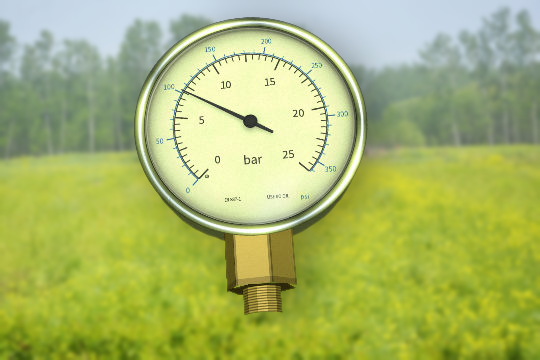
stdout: value=7 unit=bar
